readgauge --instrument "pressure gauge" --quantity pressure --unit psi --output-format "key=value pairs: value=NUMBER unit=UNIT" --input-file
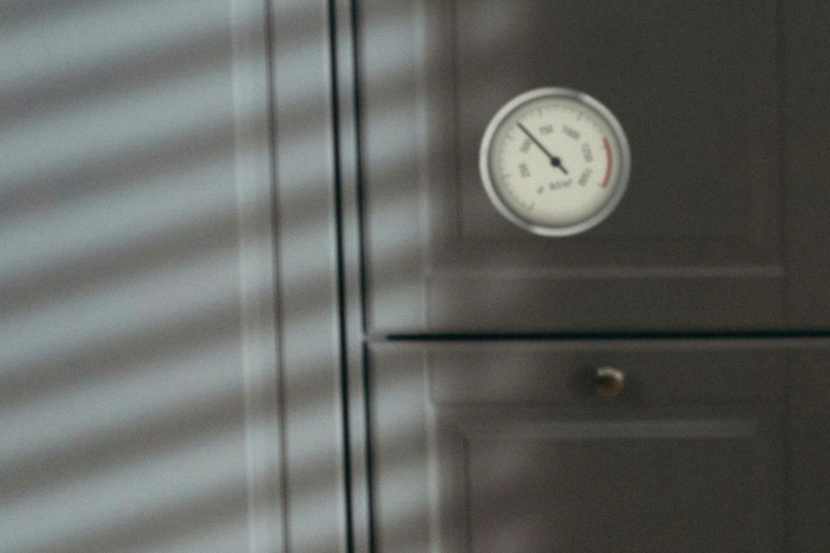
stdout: value=600 unit=psi
